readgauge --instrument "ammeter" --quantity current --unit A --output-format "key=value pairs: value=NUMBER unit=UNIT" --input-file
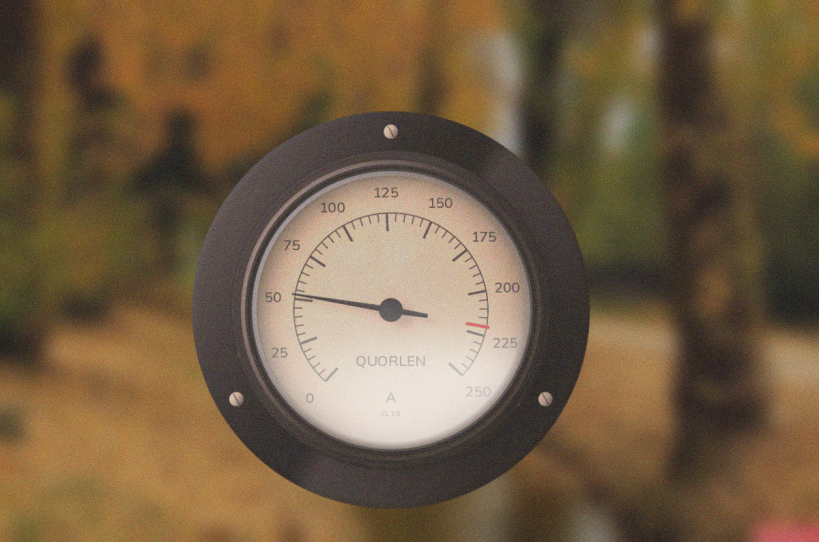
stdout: value=52.5 unit=A
